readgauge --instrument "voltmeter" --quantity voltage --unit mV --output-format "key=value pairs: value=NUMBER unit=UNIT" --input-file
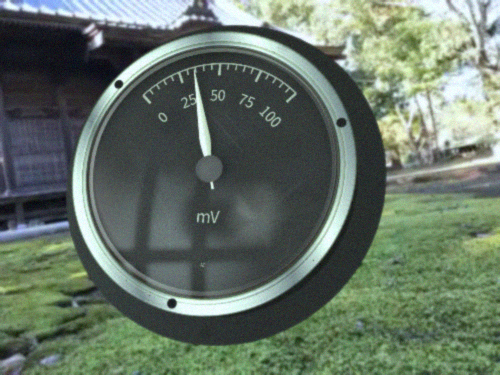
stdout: value=35 unit=mV
